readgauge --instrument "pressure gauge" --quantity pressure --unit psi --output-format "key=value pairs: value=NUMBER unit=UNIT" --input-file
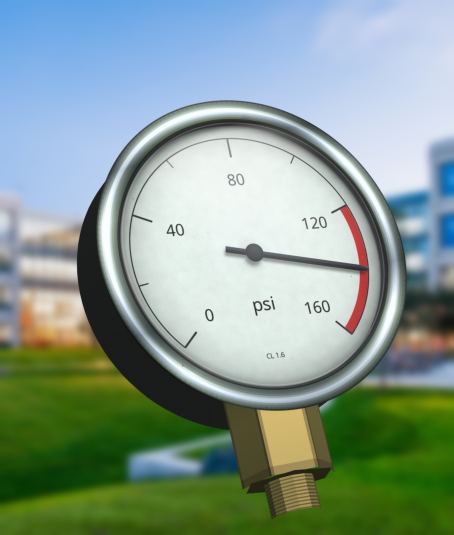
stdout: value=140 unit=psi
